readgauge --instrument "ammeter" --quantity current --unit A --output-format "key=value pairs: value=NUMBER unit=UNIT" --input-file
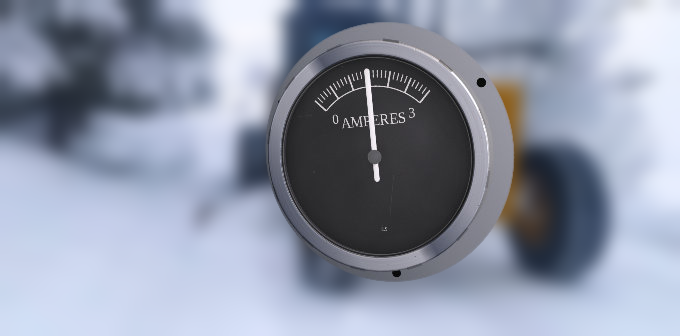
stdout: value=1.5 unit=A
